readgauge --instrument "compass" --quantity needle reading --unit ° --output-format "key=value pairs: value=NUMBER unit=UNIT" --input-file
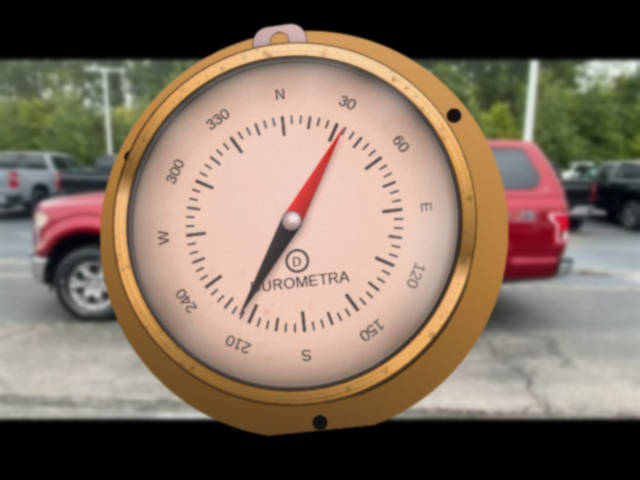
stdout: value=35 unit=°
